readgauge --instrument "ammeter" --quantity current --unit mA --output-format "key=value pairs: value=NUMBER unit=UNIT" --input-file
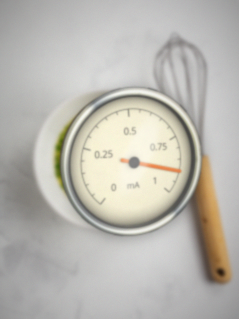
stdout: value=0.9 unit=mA
